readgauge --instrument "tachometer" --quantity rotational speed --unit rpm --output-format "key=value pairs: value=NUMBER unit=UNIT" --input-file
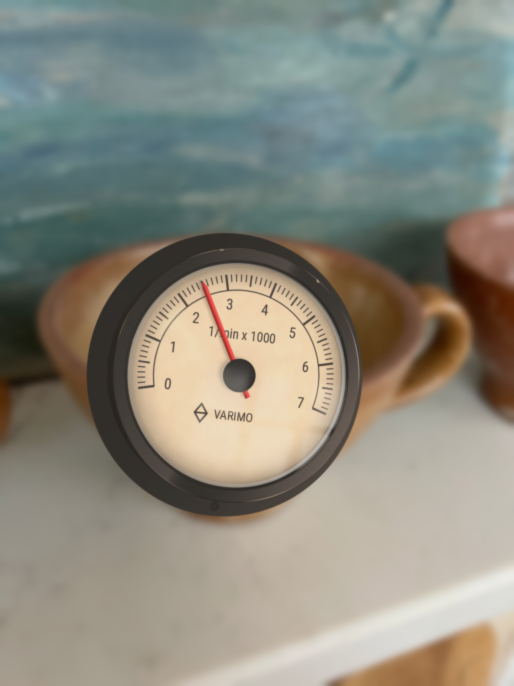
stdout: value=2500 unit=rpm
